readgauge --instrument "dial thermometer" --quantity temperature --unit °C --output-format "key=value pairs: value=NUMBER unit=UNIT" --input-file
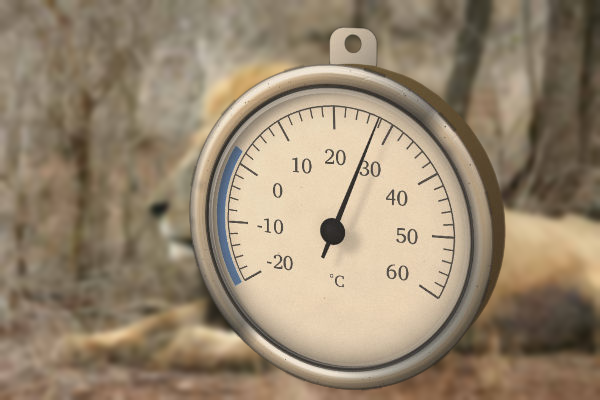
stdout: value=28 unit=°C
